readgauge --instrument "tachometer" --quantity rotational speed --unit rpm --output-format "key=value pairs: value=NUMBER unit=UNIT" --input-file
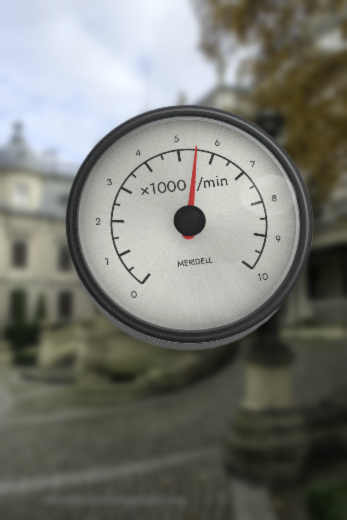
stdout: value=5500 unit=rpm
